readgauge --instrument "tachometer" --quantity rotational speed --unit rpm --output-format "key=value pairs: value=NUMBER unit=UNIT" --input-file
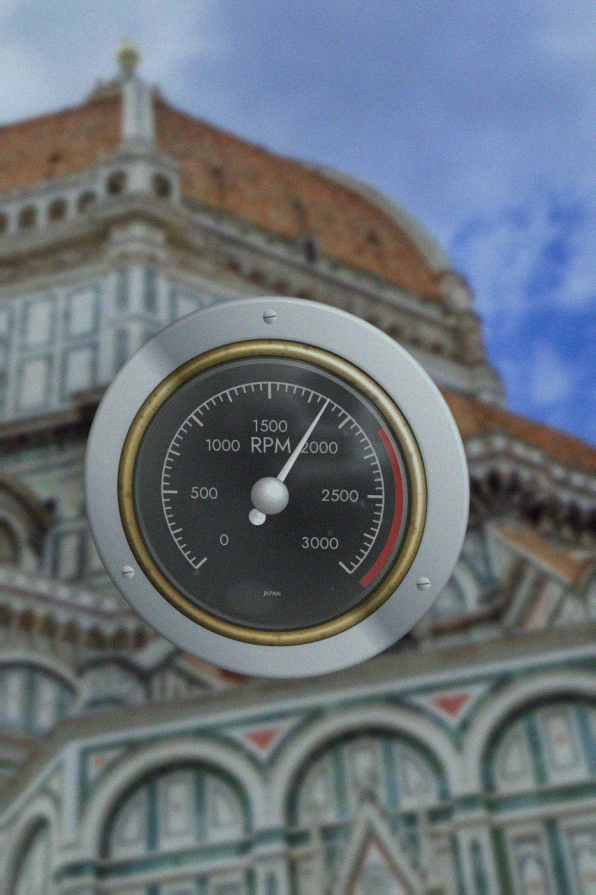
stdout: value=1850 unit=rpm
